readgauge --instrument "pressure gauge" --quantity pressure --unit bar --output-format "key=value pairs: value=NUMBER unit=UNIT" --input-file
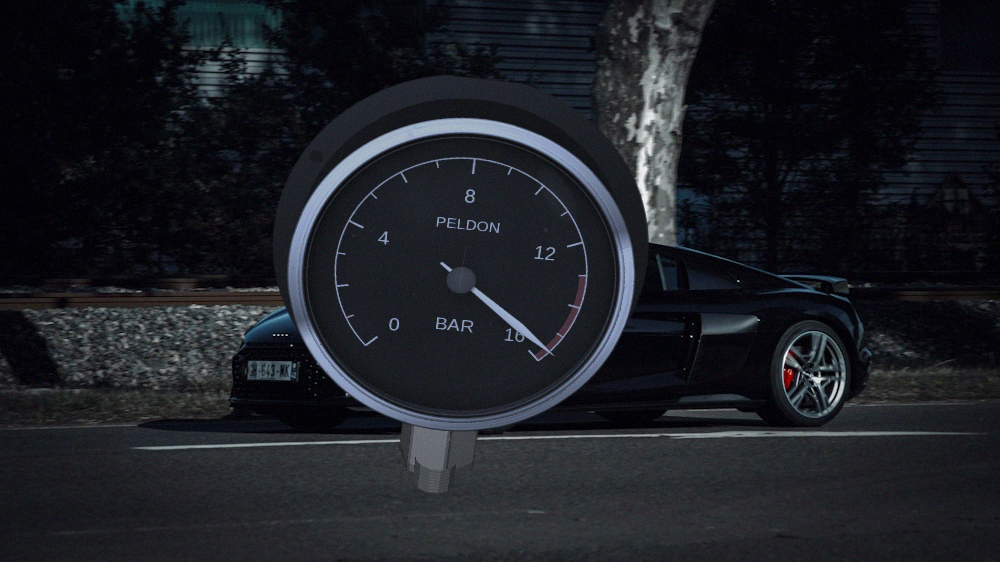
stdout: value=15.5 unit=bar
